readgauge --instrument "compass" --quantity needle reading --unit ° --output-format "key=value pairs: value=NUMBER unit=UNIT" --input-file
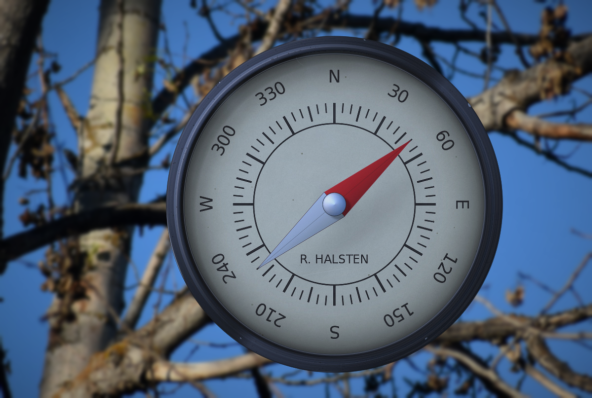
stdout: value=50 unit=°
